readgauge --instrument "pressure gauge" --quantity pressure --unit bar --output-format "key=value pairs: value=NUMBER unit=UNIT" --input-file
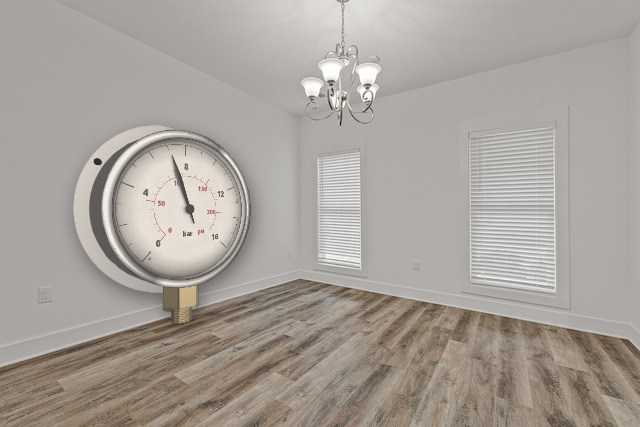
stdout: value=7 unit=bar
